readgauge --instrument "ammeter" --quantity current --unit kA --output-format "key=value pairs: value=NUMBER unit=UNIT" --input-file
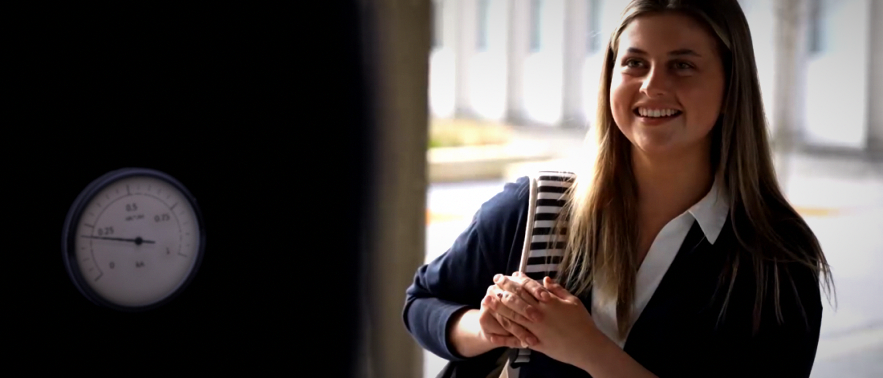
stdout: value=0.2 unit=kA
